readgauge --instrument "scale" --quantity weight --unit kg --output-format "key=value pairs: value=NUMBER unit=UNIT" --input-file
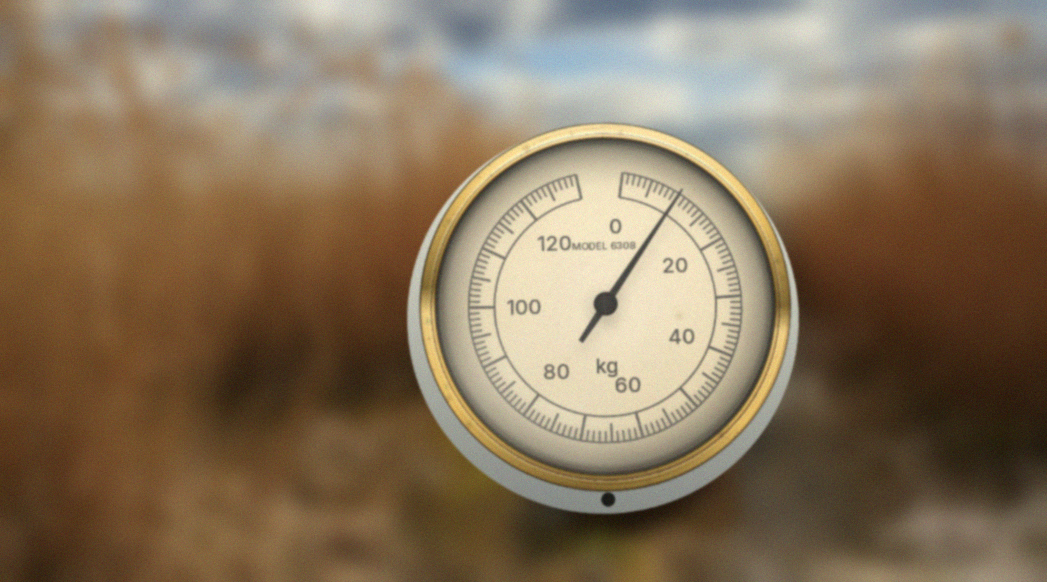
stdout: value=10 unit=kg
